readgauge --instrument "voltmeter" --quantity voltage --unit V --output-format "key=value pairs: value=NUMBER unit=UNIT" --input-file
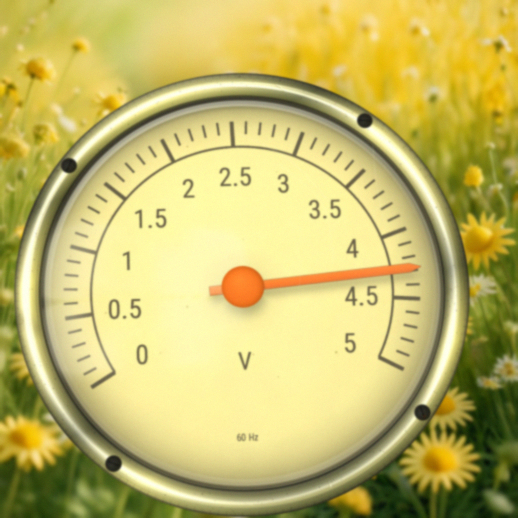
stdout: value=4.3 unit=V
